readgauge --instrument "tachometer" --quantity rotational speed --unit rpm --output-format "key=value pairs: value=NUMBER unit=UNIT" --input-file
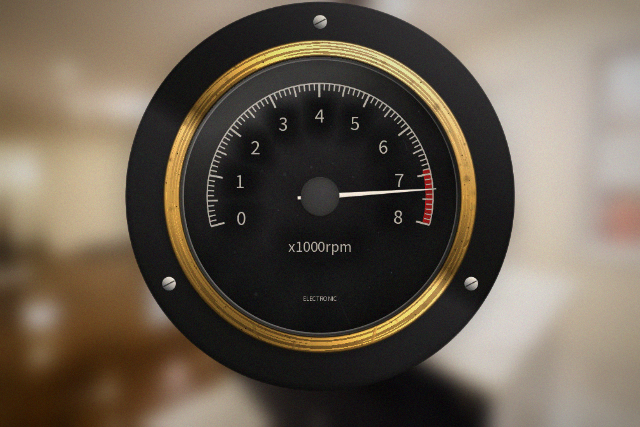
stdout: value=7300 unit=rpm
